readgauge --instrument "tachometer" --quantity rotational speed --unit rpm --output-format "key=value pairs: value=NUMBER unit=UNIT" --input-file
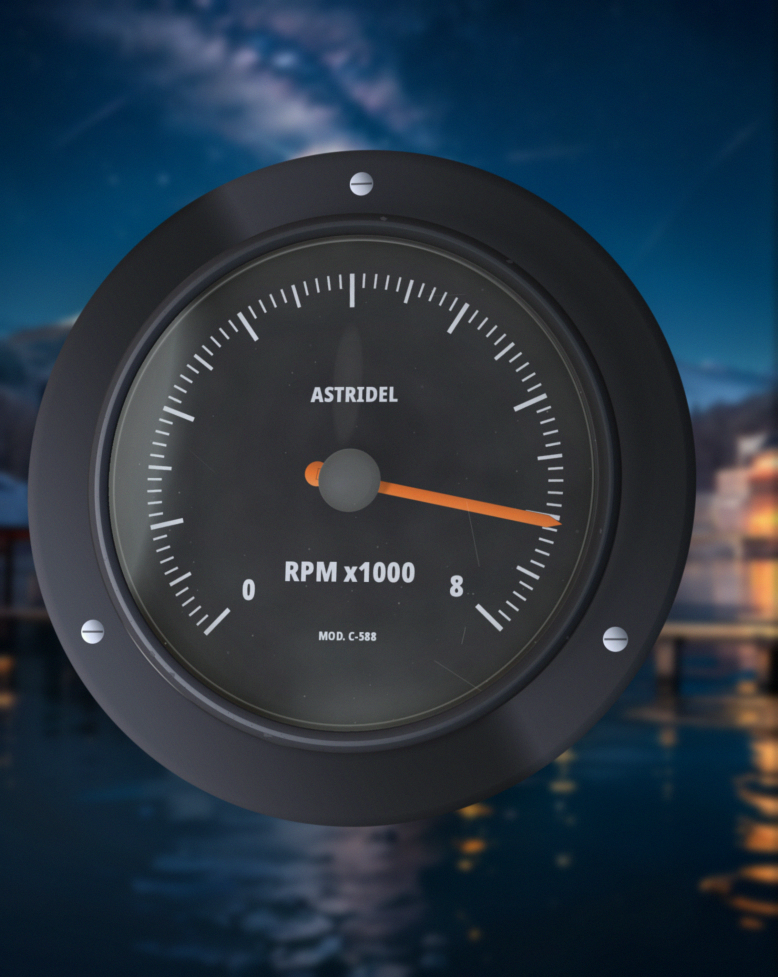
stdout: value=7050 unit=rpm
